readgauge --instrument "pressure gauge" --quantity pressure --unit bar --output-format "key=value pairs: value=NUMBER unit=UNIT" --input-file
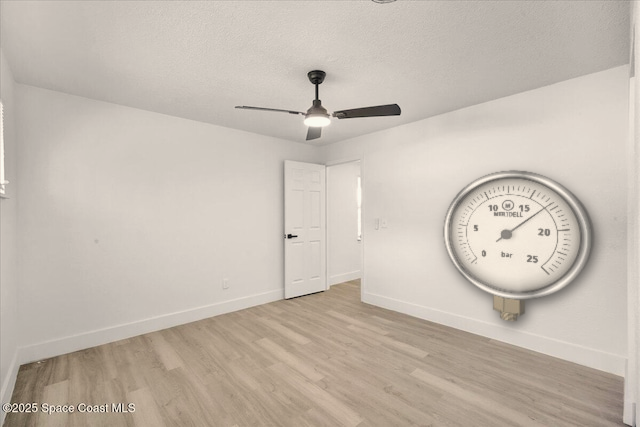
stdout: value=17 unit=bar
